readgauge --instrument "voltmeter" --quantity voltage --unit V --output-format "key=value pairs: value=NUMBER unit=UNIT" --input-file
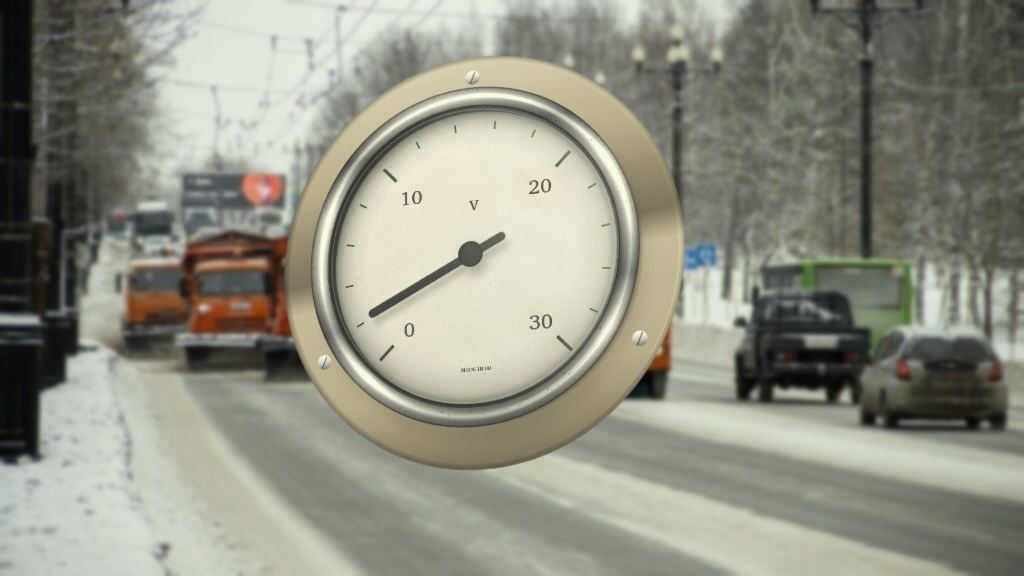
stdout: value=2 unit=V
